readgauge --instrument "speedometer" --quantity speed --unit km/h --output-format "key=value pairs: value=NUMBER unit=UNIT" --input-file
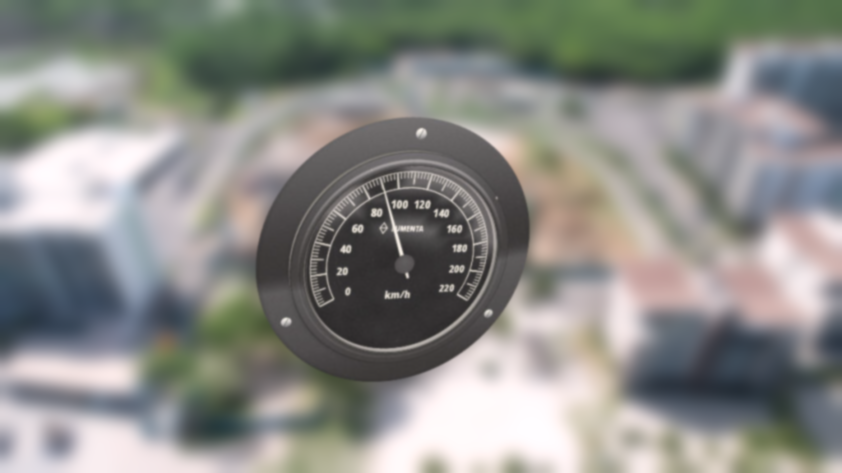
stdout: value=90 unit=km/h
